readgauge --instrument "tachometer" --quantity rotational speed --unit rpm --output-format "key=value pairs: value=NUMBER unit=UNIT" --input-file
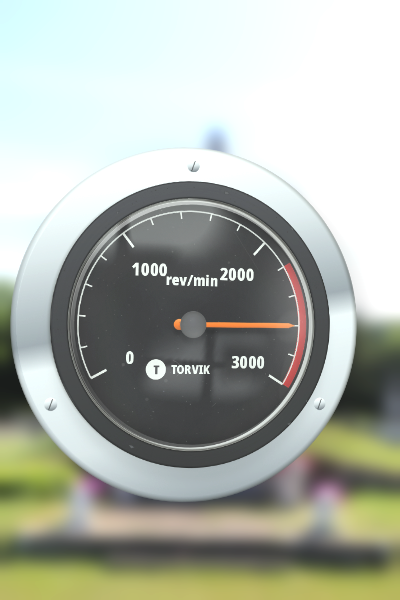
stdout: value=2600 unit=rpm
